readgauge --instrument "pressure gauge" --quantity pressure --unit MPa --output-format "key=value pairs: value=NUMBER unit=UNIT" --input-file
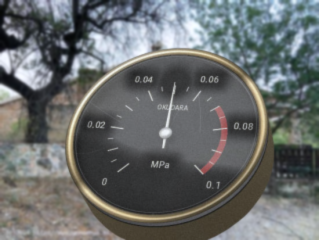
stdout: value=0.05 unit=MPa
